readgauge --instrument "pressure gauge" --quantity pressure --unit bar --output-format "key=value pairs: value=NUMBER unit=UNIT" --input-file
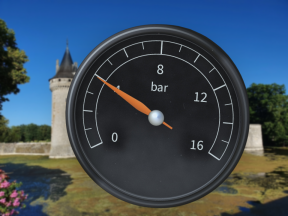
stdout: value=4 unit=bar
